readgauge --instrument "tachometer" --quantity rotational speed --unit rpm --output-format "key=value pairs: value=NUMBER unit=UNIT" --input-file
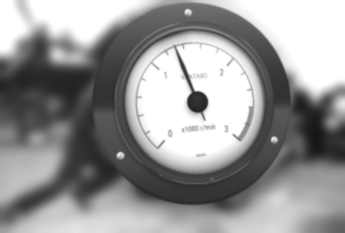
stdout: value=1300 unit=rpm
